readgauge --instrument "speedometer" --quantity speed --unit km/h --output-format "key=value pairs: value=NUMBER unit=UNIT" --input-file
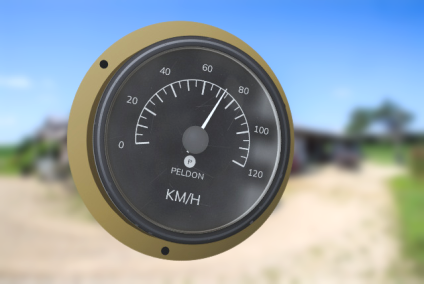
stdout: value=72.5 unit=km/h
